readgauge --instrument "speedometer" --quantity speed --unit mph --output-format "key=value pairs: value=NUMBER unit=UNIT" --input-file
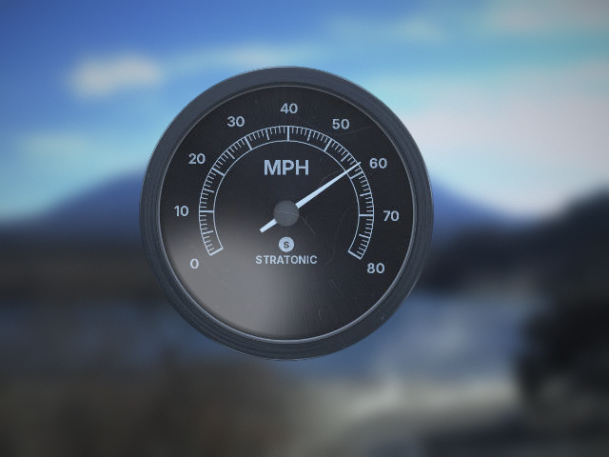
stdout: value=58 unit=mph
